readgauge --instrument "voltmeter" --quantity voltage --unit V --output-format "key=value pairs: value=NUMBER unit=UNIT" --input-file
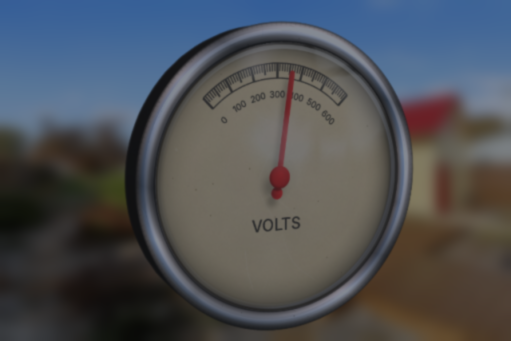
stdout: value=350 unit=V
